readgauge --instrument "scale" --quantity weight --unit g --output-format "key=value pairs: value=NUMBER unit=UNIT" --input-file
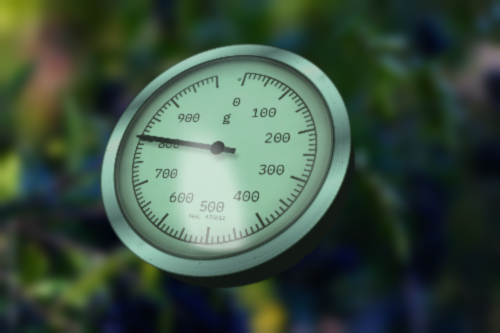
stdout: value=800 unit=g
